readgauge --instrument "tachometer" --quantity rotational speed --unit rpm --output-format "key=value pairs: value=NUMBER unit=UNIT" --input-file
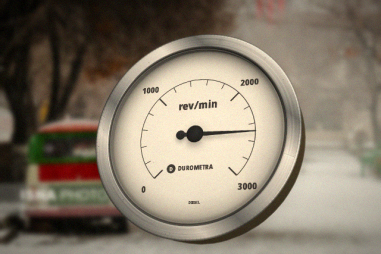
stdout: value=2500 unit=rpm
